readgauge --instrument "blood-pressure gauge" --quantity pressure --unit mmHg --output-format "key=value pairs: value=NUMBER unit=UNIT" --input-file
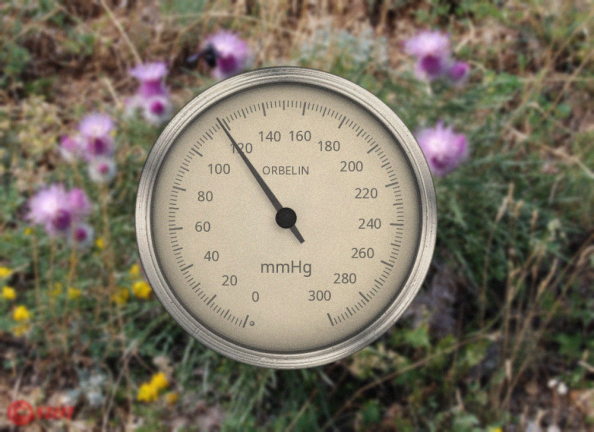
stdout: value=118 unit=mmHg
